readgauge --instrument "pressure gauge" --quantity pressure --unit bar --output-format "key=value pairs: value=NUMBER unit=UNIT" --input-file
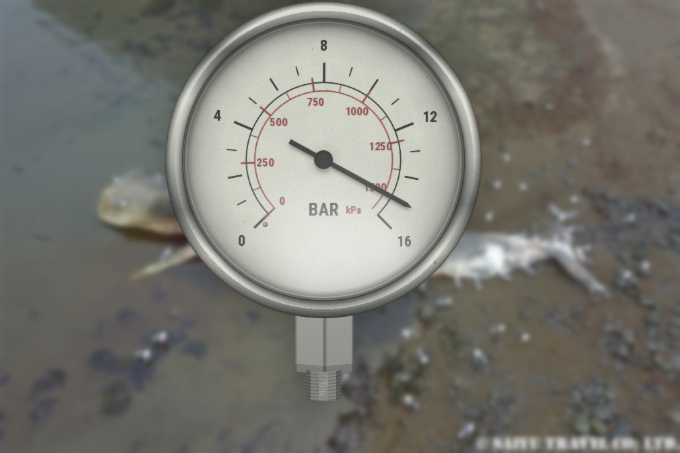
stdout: value=15 unit=bar
